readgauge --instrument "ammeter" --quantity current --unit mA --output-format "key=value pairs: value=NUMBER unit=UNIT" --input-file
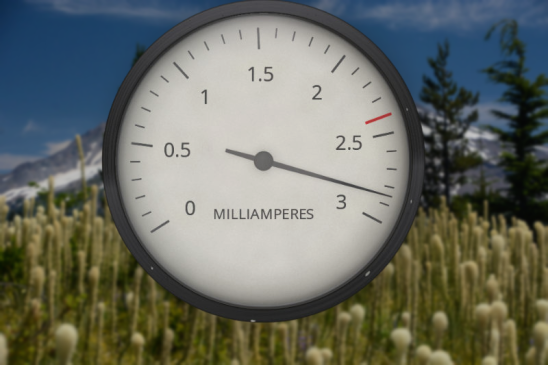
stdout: value=2.85 unit=mA
